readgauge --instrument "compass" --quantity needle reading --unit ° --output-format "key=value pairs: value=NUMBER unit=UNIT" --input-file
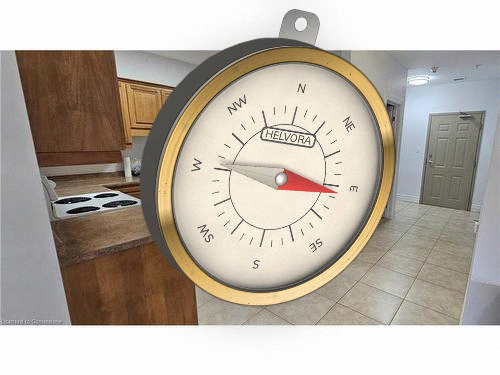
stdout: value=95 unit=°
